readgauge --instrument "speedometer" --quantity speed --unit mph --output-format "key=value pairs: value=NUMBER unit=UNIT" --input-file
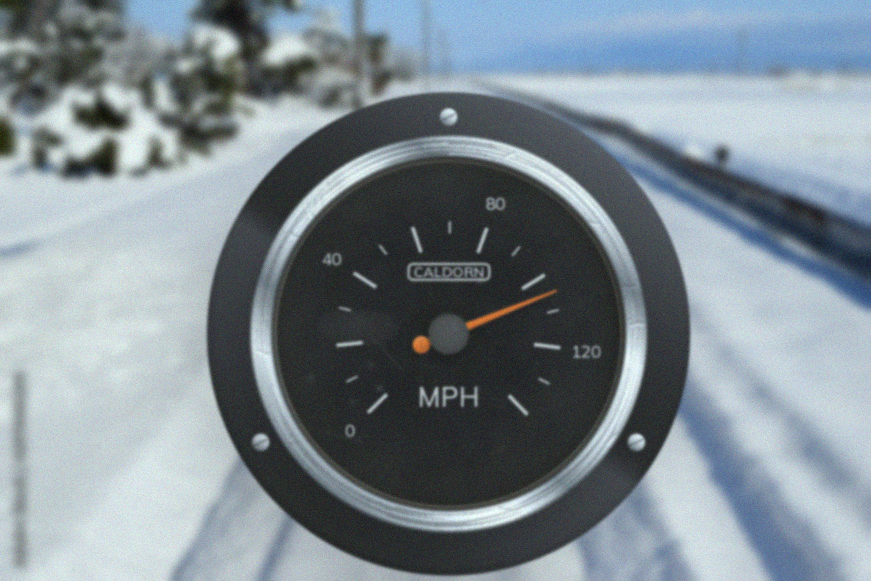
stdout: value=105 unit=mph
